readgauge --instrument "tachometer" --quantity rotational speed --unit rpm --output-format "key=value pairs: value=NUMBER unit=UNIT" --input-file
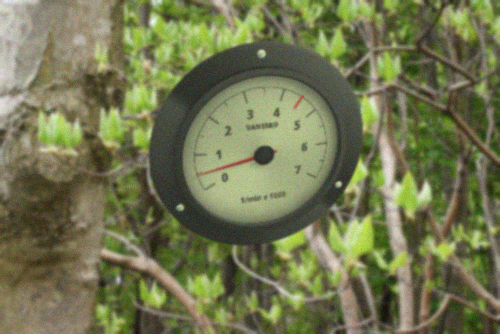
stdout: value=500 unit=rpm
